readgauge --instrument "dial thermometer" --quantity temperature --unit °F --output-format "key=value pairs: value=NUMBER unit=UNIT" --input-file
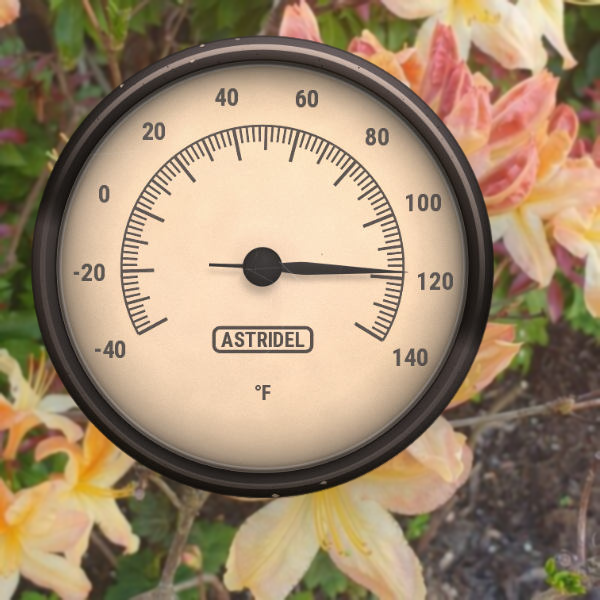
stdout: value=118 unit=°F
